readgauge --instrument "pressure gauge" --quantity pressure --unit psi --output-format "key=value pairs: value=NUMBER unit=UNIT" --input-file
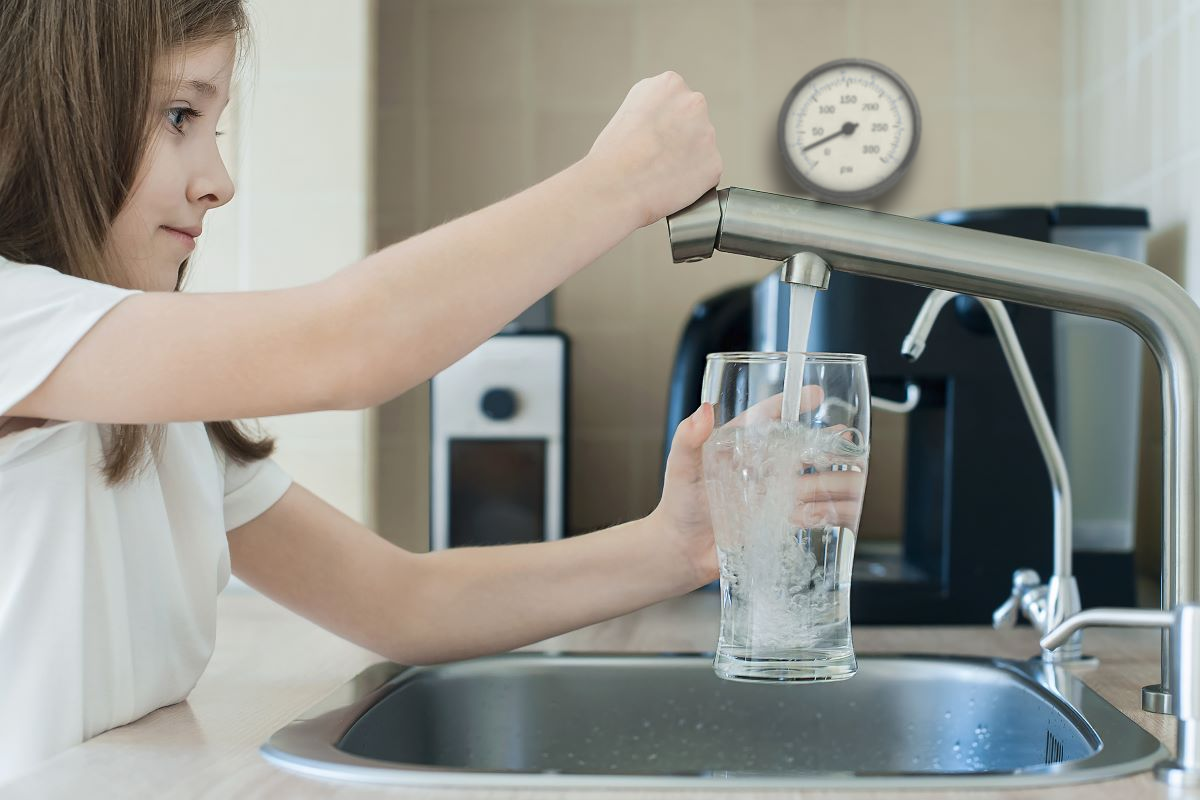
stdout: value=25 unit=psi
